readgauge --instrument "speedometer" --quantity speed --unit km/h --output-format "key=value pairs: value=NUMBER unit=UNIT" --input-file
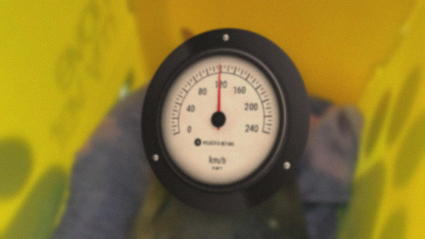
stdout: value=120 unit=km/h
